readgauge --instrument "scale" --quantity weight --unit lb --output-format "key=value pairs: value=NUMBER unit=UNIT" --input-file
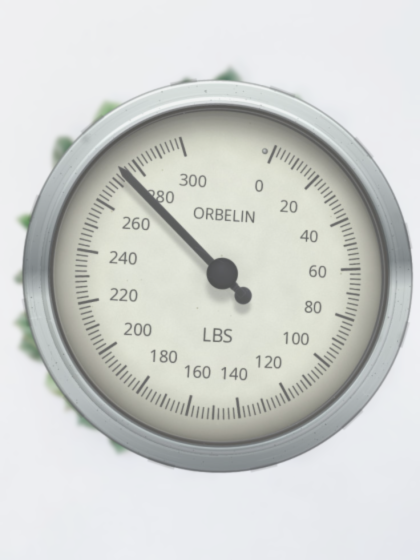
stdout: value=274 unit=lb
